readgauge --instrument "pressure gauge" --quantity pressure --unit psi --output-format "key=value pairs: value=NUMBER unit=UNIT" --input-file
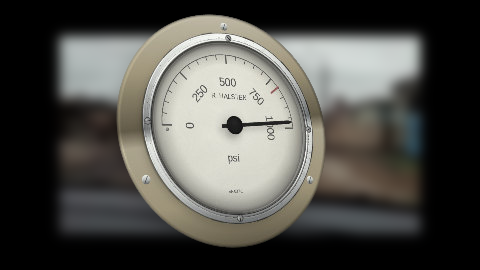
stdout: value=975 unit=psi
